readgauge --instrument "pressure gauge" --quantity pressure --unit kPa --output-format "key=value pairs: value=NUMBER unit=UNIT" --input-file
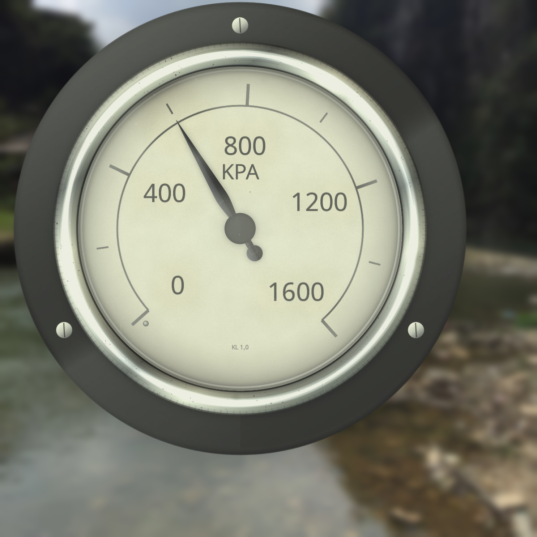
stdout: value=600 unit=kPa
